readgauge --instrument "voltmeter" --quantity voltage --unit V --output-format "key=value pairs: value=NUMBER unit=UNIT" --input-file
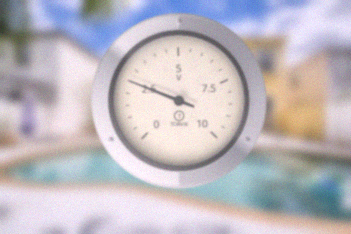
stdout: value=2.5 unit=V
